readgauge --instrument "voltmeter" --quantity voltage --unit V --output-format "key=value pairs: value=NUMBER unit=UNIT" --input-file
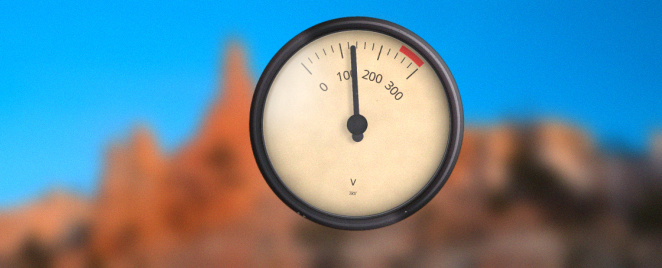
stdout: value=130 unit=V
